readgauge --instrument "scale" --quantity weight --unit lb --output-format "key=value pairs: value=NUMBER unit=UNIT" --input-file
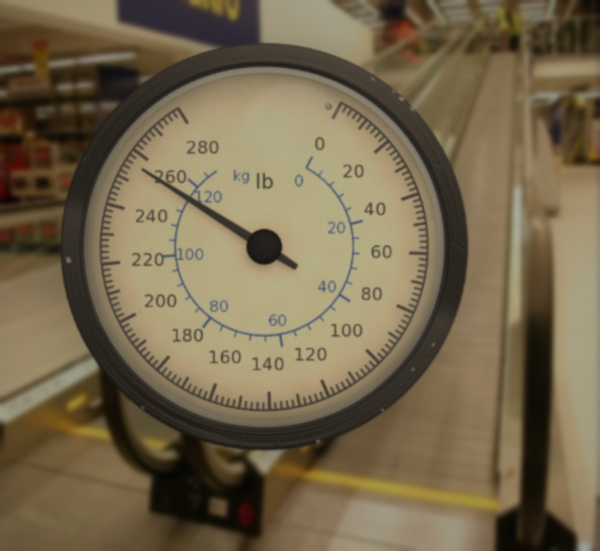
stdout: value=256 unit=lb
